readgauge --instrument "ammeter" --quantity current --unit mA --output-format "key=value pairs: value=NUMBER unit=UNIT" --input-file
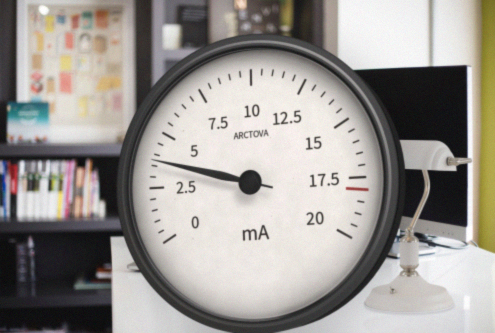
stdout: value=3.75 unit=mA
